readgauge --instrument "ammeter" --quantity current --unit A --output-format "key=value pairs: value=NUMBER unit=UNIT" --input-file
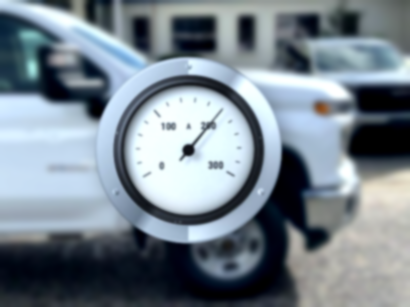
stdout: value=200 unit=A
